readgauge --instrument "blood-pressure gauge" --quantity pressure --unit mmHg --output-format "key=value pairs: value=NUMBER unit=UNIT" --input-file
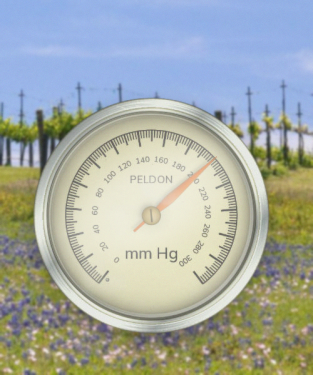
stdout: value=200 unit=mmHg
